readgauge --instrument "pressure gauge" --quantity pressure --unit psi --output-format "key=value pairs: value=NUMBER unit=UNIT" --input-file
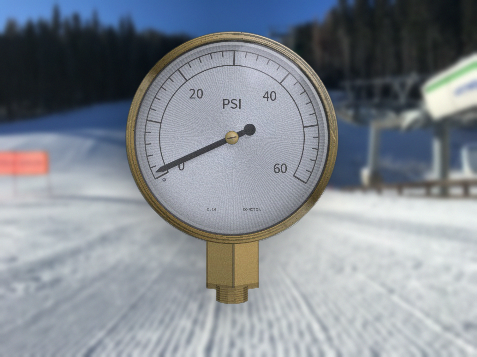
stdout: value=1 unit=psi
